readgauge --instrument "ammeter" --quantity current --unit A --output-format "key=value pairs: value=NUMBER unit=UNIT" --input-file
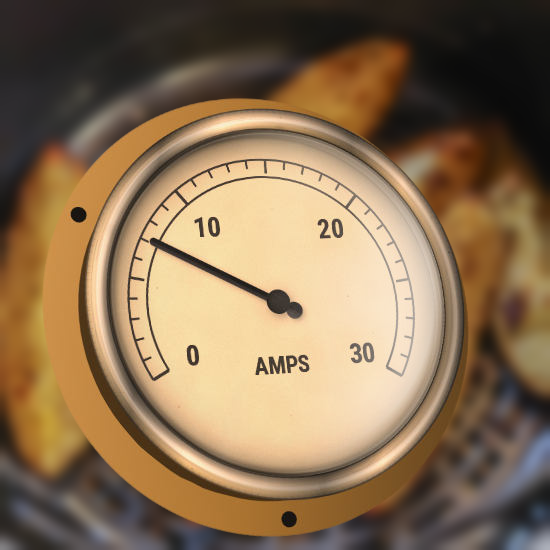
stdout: value=7 unit=A
